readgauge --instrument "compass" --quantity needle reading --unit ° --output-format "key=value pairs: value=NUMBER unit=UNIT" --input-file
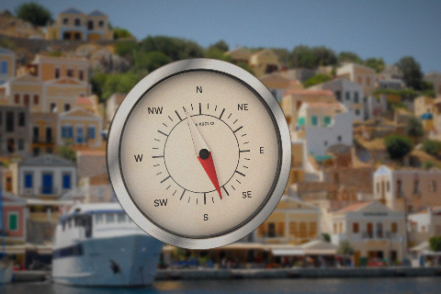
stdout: value=160 unit=°
